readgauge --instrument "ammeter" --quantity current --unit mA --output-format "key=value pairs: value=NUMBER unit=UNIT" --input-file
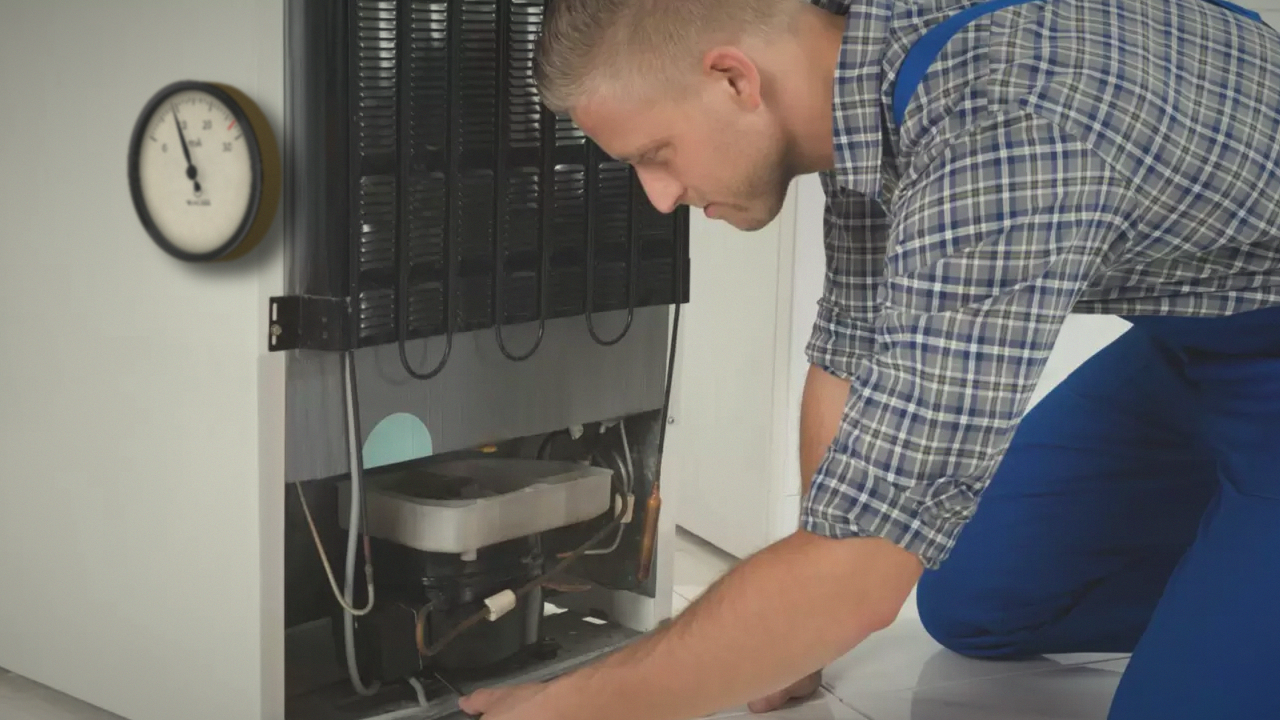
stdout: value=10 unit=mA
